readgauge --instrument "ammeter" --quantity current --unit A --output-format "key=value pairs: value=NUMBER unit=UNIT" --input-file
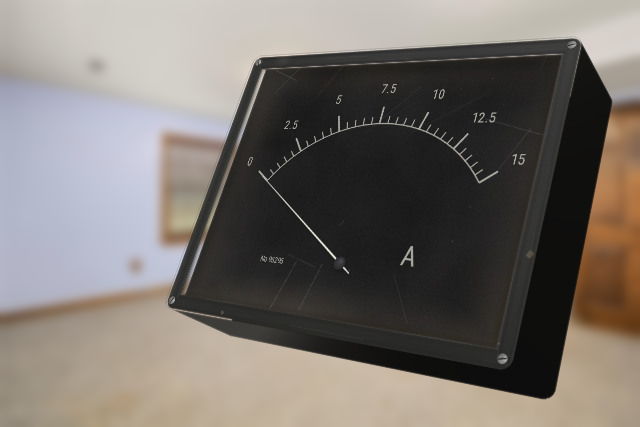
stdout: value=0 unit=A
